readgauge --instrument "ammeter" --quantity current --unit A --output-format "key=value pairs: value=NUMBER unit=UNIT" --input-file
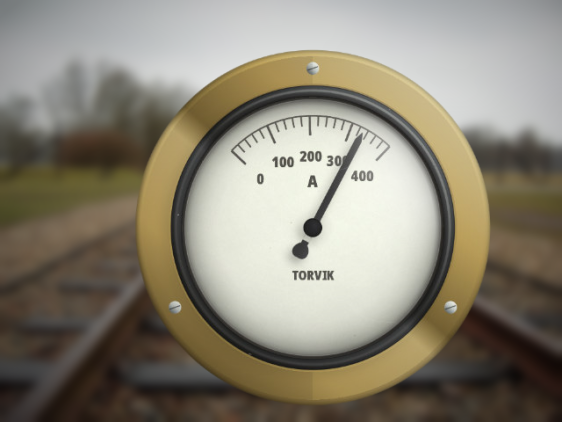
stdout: value=330 unit=A
